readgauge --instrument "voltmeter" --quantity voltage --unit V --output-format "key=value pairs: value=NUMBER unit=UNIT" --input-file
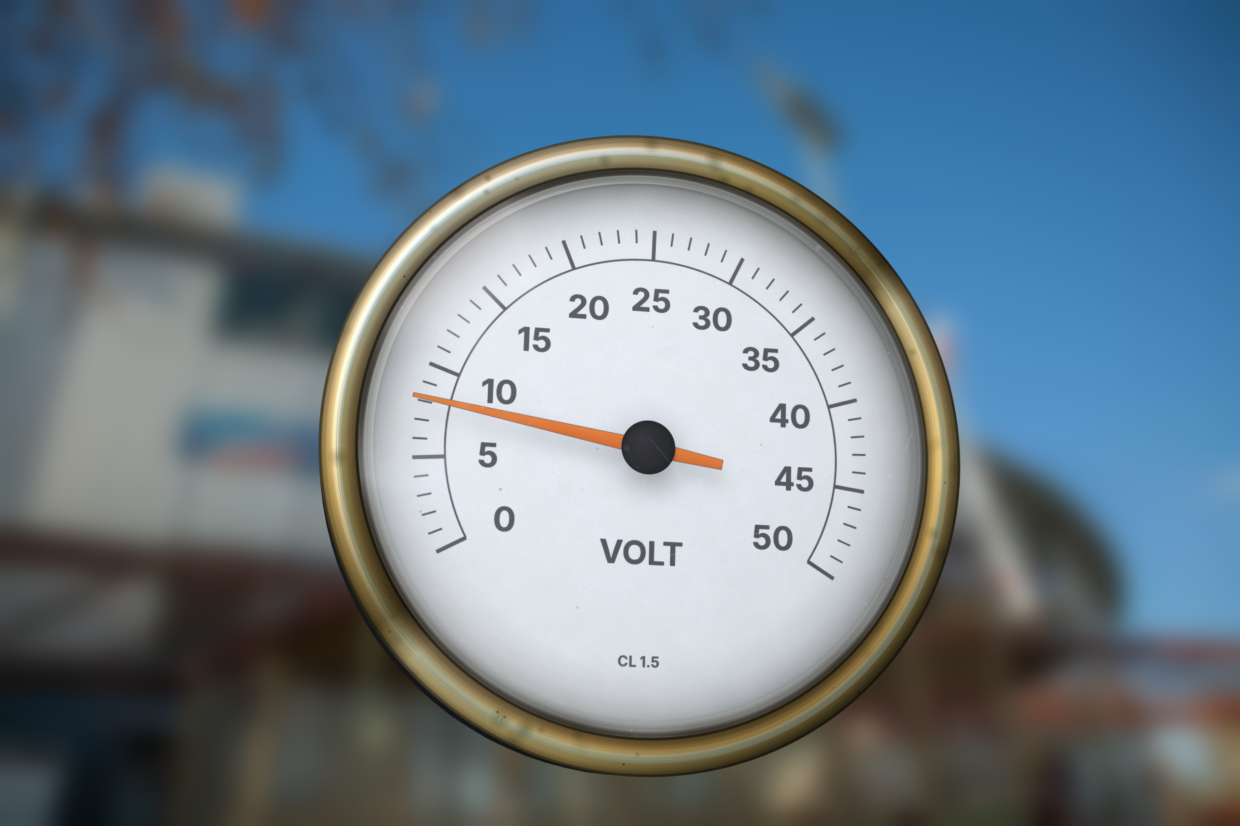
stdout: value=8 unit=V
